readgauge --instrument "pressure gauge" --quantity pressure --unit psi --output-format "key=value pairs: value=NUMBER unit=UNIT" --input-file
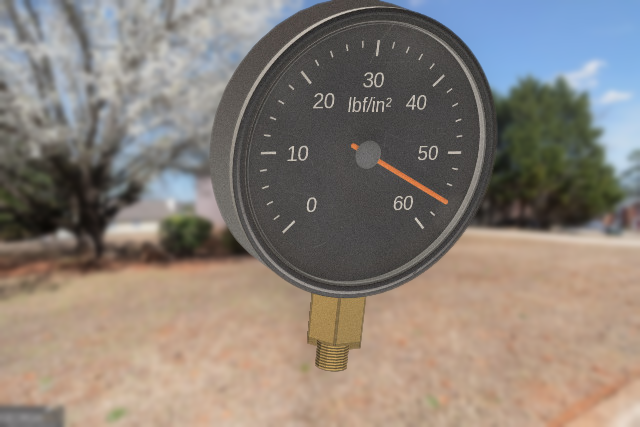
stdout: value=56 unit=psi
